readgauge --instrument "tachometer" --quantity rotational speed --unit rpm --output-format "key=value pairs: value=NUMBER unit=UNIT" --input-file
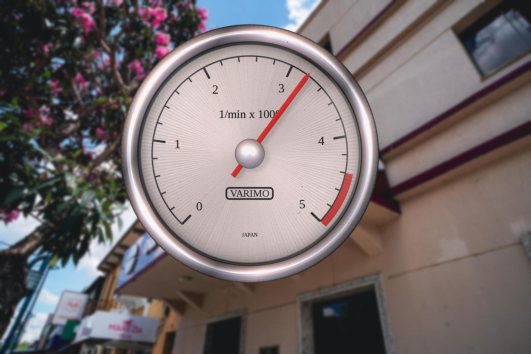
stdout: value=3200 unit=rpm
